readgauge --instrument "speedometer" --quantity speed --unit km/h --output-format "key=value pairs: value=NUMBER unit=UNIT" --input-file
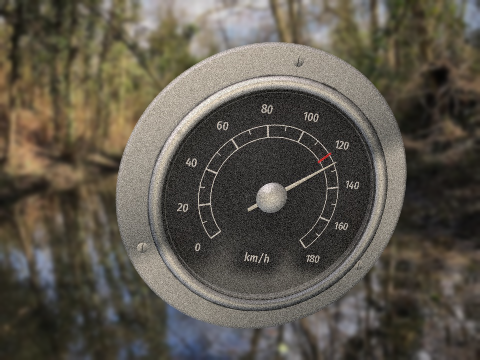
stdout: value=125 unit=km/h
